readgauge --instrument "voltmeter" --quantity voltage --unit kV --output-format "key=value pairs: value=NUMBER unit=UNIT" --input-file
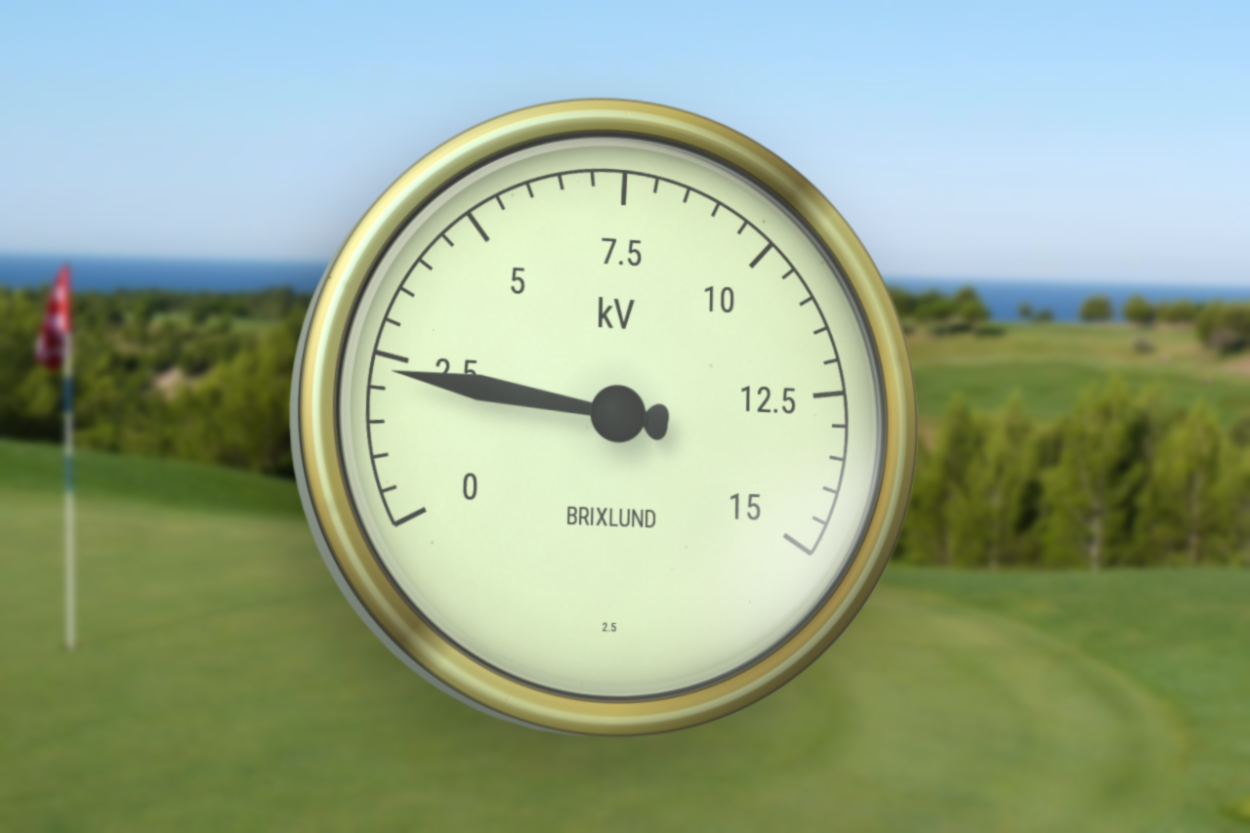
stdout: value=2.25 unit=kV
